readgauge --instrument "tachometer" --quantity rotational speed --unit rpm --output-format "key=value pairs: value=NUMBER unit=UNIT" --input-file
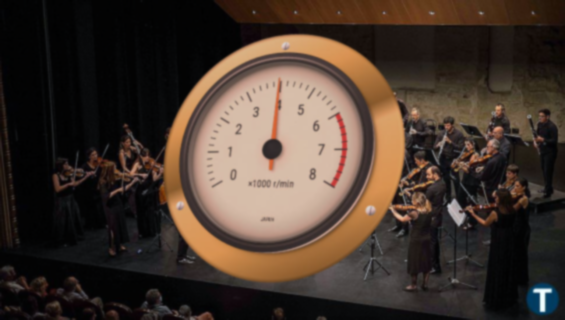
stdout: value=4000 unit=rpm
